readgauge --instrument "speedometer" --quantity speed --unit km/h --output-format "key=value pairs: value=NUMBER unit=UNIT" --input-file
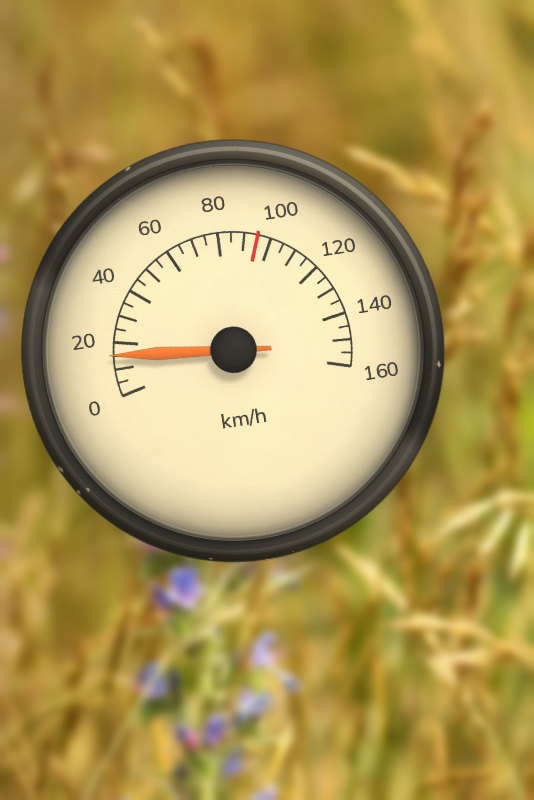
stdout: value=15 unit=km/h
